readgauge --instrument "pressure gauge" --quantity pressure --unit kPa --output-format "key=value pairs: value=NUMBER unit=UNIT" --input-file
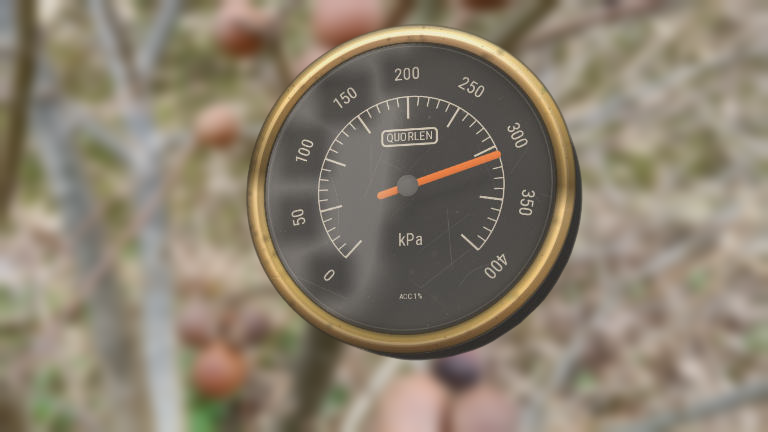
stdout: value=310 unit=kPa
